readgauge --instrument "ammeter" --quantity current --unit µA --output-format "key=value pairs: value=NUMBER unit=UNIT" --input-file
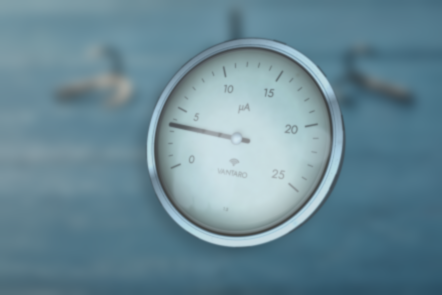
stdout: value=3.5 unit=µA
